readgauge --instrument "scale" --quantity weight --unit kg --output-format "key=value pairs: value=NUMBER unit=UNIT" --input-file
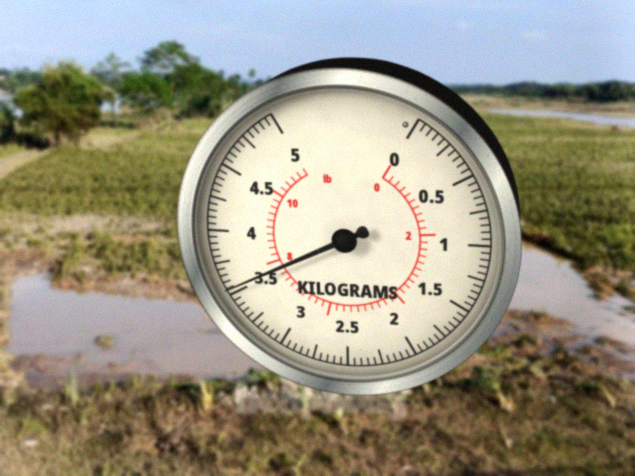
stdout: value=3.55 unit=kg
